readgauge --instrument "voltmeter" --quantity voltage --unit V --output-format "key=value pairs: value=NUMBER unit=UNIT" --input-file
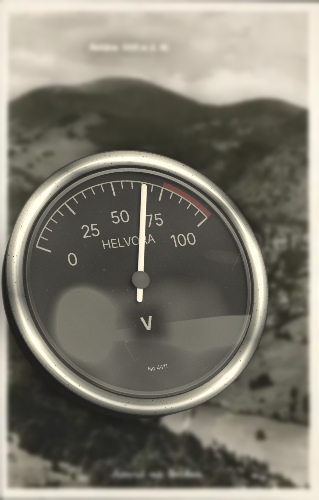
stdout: value=65 unit=V
